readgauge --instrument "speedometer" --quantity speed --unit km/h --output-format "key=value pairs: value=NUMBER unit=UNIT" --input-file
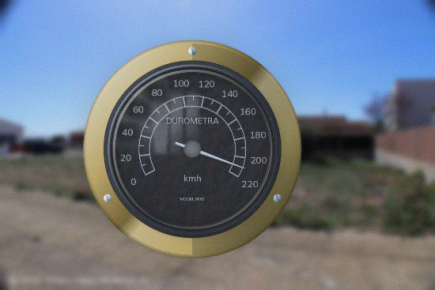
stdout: value=210 unit=km/h
